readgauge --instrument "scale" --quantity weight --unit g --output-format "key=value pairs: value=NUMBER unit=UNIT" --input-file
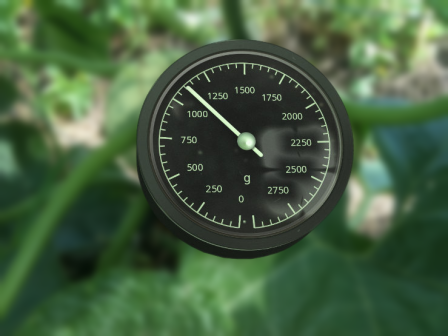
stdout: value=1100 unit=g
